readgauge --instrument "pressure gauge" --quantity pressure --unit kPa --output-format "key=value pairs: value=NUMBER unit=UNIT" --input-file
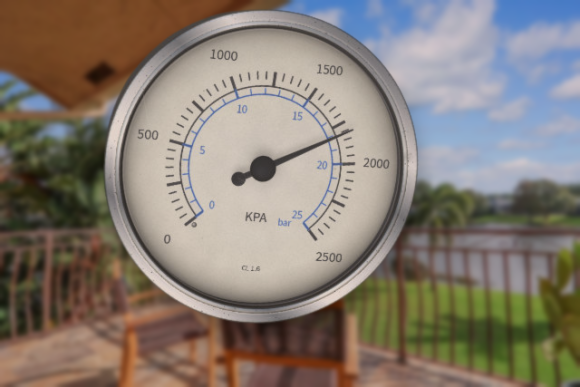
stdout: value=1800 unit=kPa
